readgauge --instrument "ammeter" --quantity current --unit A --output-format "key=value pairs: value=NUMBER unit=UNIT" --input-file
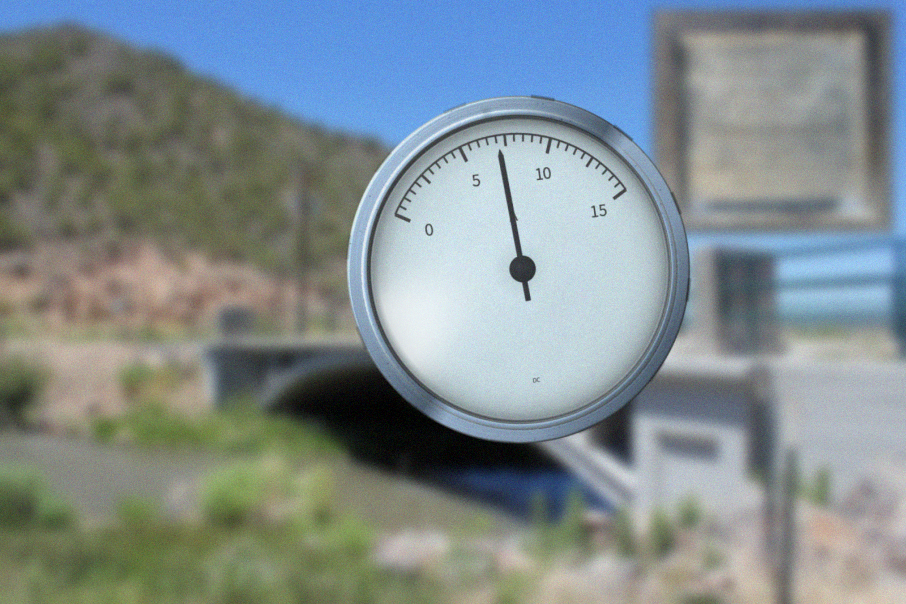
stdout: value=7 unit=A
